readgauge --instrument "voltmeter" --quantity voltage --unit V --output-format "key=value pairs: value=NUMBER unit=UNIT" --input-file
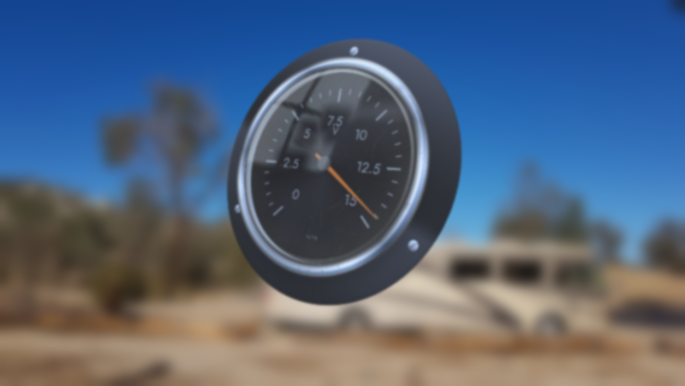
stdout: value=14.5 unit=V
